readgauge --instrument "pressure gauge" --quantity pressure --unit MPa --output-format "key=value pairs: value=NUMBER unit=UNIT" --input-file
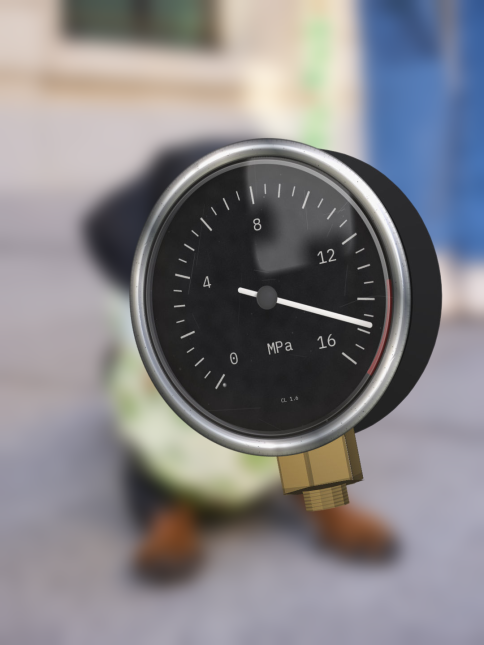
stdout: value=14.75 unit=MPa
